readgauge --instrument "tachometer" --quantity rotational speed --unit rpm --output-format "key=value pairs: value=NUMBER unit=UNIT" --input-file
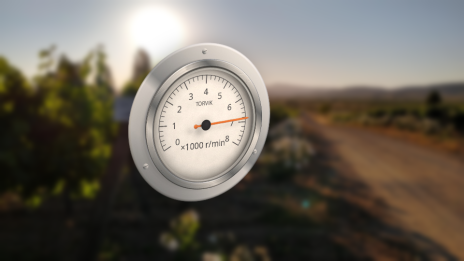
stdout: value=6800 unit=rpm
